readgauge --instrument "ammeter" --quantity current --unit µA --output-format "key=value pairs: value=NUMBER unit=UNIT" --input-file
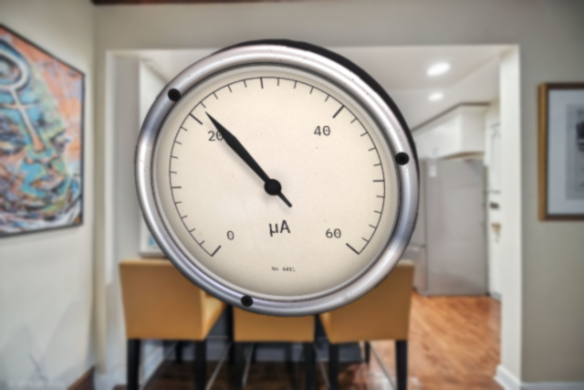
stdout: value=22 unit=µA
